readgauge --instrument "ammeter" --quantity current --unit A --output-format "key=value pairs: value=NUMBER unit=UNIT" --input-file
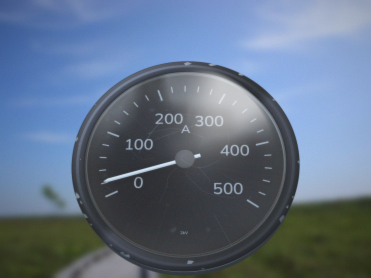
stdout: value=20 unit=A
